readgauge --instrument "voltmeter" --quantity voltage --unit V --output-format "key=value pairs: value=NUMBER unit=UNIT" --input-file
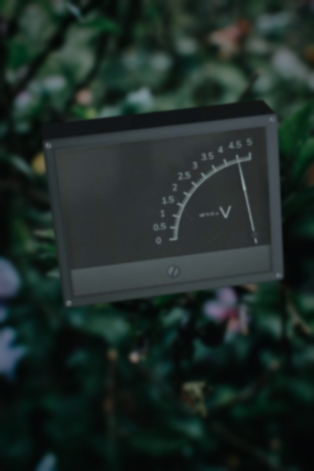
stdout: value=4.5 unit=V
